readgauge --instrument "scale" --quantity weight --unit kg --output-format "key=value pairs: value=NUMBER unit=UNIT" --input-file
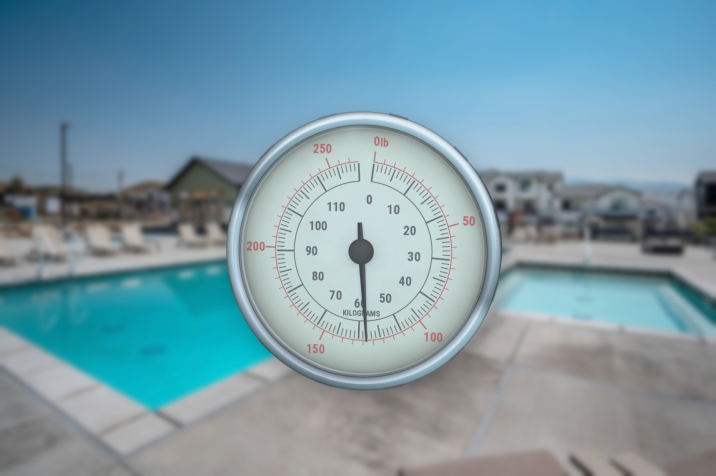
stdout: value=58 unit=kg
